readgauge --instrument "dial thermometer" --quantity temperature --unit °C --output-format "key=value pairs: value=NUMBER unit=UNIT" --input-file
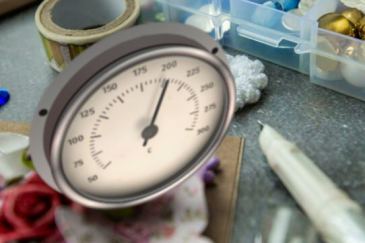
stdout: value=200 unit=°C
